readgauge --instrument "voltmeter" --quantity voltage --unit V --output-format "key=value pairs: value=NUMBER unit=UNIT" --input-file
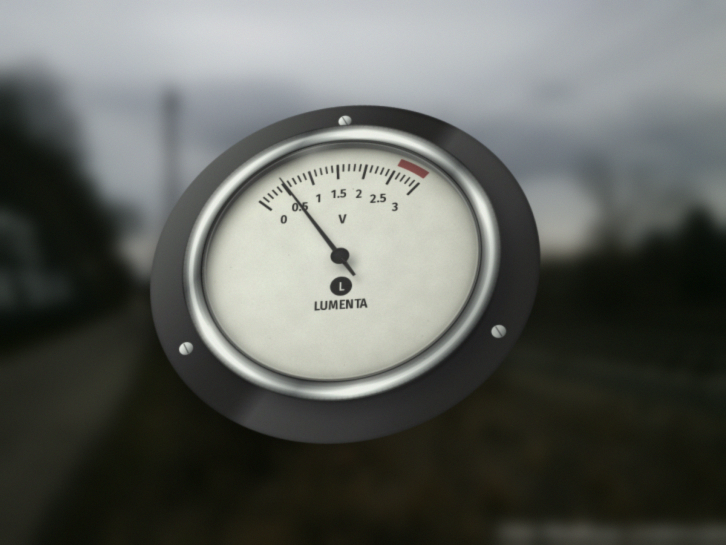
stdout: value=0.5 unit=V
